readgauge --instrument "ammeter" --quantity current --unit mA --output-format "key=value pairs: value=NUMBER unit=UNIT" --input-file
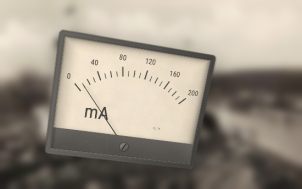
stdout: value=10 unit=mA
